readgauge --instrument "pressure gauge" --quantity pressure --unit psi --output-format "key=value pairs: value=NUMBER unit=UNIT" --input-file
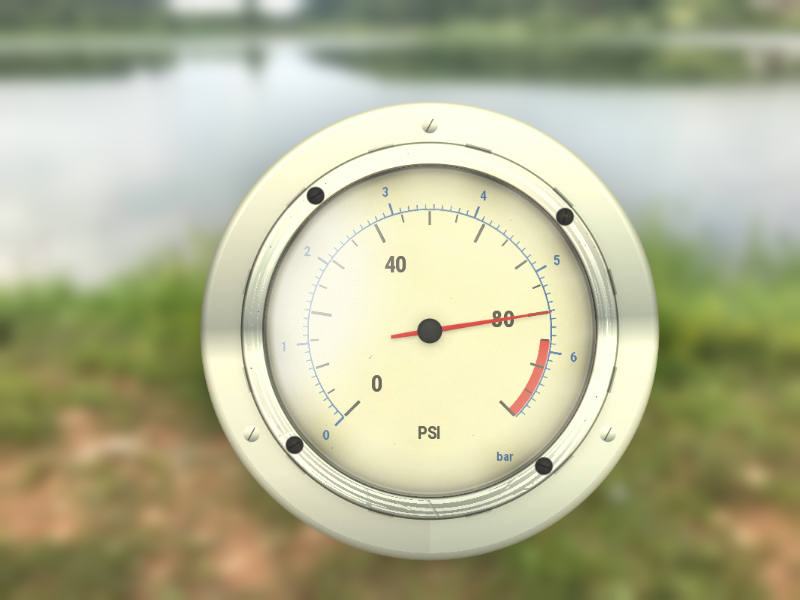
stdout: value=80 unit=psi
